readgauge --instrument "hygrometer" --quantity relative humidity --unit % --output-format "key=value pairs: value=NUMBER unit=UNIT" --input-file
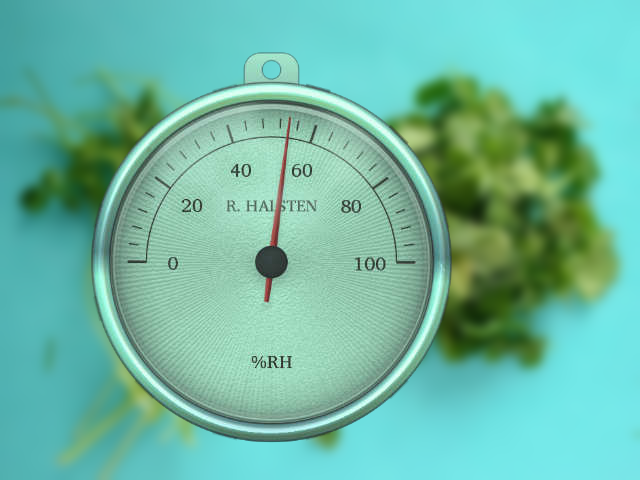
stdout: value=54 unit=%
